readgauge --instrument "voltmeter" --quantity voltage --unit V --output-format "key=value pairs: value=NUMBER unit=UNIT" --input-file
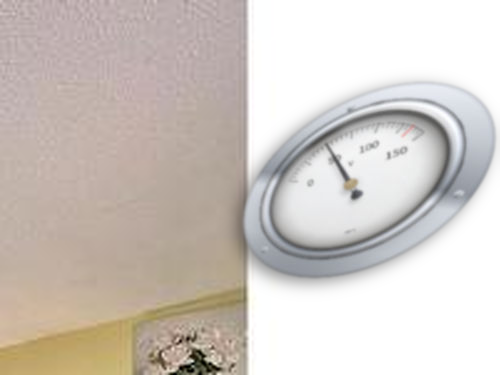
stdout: value=50 unit=V
